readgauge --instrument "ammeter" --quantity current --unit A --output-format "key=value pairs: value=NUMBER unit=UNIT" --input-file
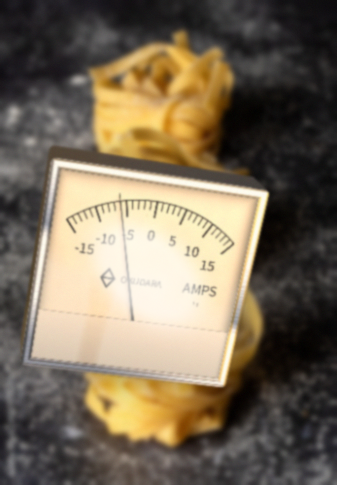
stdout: value=-6 unit=A
